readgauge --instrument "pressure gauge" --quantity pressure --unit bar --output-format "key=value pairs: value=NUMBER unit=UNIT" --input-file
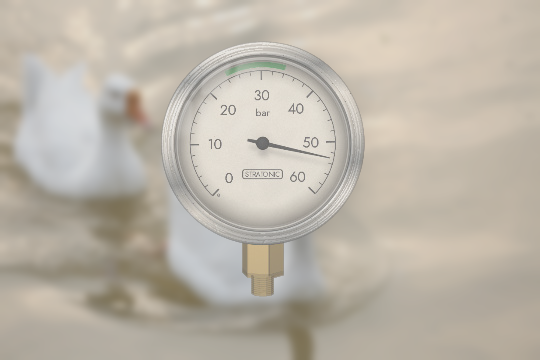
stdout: value=53 unit=bar
